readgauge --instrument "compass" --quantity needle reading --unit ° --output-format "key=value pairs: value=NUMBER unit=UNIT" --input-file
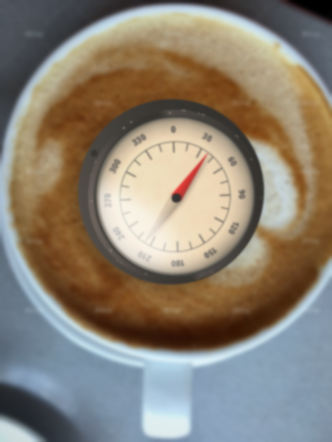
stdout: value=37.5 unit=°
